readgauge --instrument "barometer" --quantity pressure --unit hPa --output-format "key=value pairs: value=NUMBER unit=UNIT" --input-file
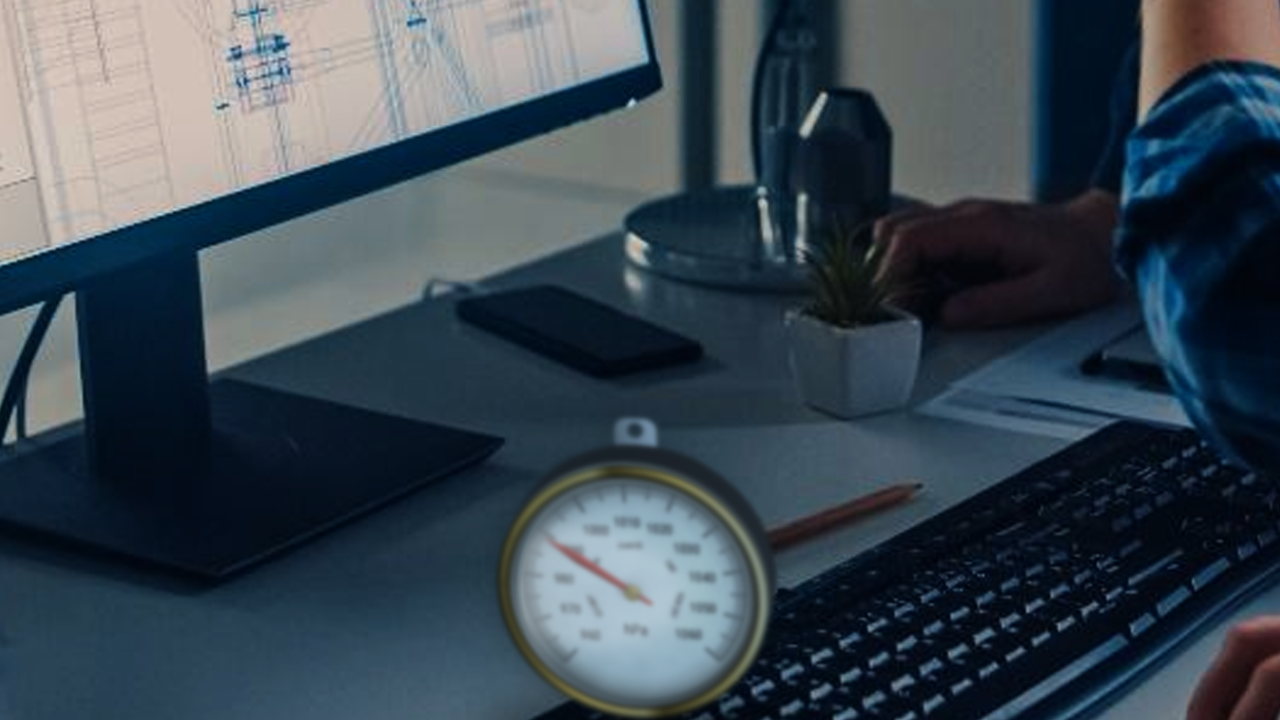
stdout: value=990 unit=hPa
